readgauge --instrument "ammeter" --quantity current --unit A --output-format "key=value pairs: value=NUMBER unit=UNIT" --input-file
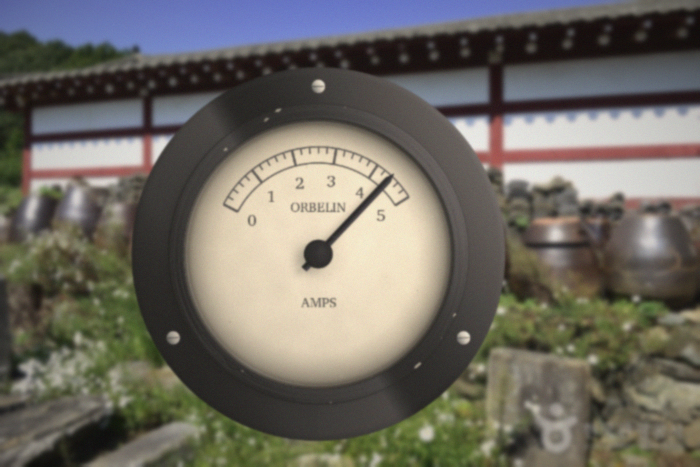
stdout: value=4.4 unit=A
